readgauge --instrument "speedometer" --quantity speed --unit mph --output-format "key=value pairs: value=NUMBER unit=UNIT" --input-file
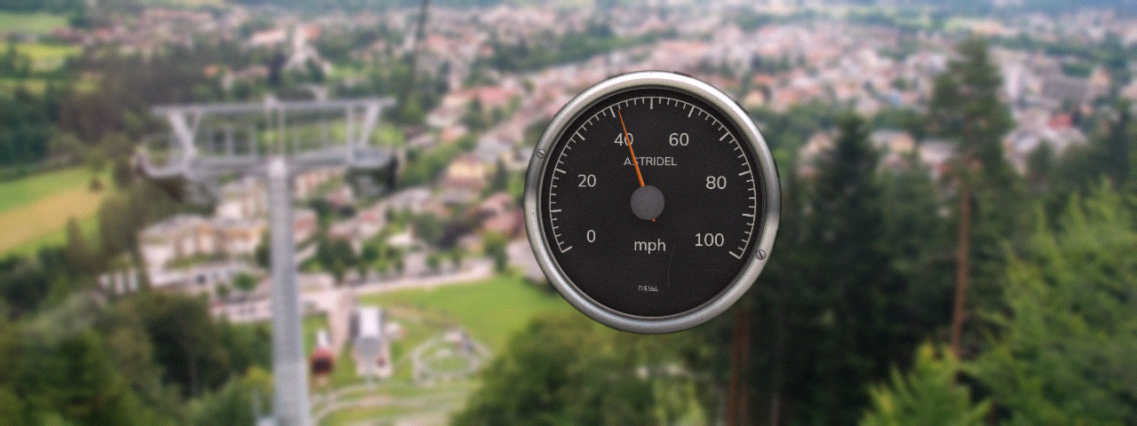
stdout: value=42 unit=mph
